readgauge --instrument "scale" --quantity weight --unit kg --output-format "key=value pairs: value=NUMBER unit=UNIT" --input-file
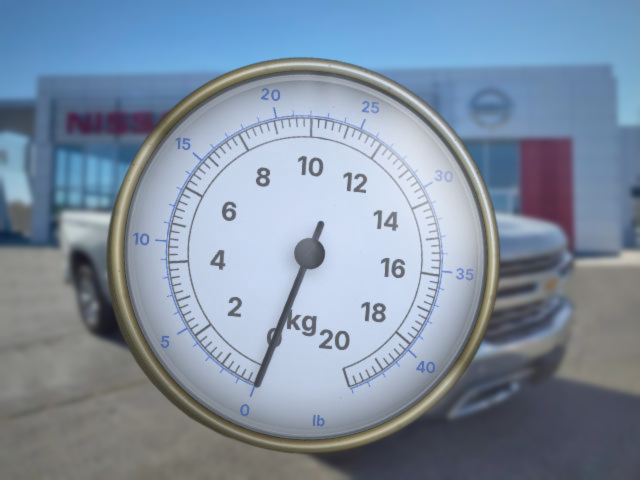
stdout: value=0 unit=kg
